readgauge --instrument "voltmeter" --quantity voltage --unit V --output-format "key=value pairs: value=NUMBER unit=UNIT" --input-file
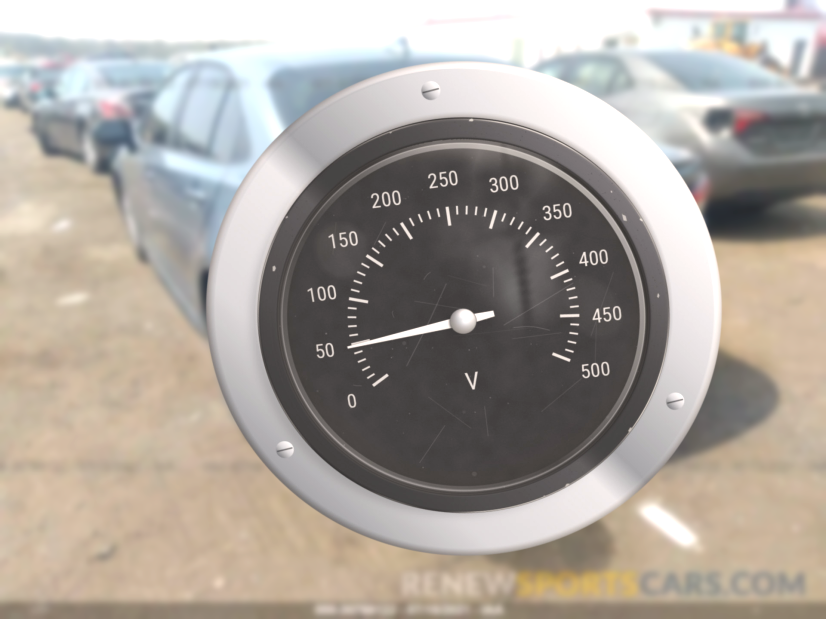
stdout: value=50 unit=V
